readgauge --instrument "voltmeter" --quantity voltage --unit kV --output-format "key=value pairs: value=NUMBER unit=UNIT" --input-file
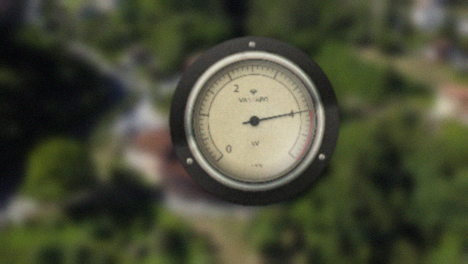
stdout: value=4 unit=kV
